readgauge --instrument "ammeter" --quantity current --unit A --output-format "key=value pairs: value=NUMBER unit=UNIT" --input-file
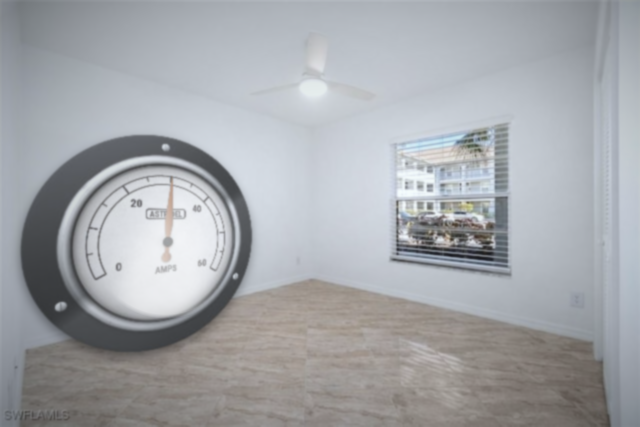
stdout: value=30 unit=A
